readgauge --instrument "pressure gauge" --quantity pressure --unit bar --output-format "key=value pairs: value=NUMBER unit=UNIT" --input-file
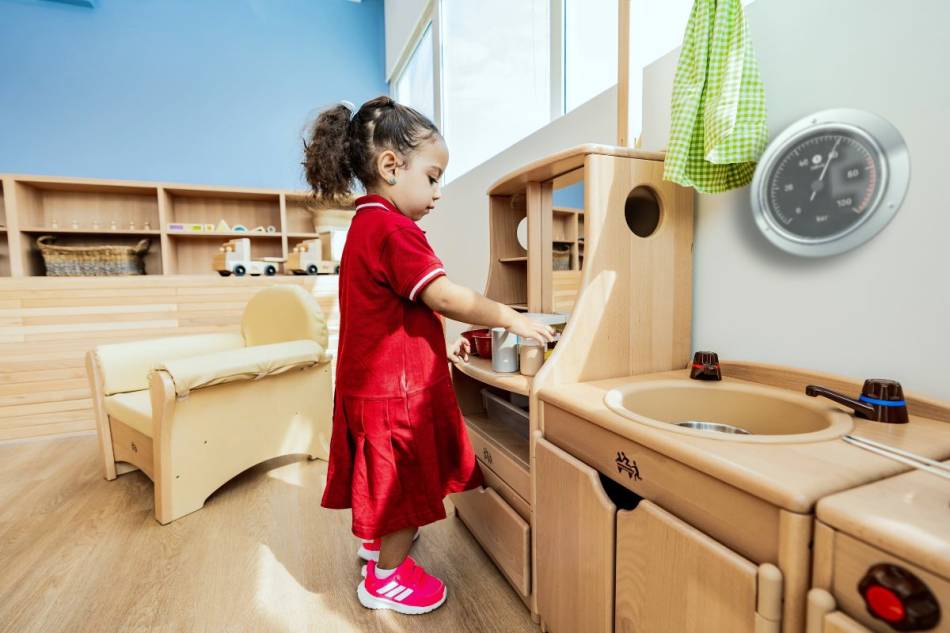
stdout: value=60 unit=bar
